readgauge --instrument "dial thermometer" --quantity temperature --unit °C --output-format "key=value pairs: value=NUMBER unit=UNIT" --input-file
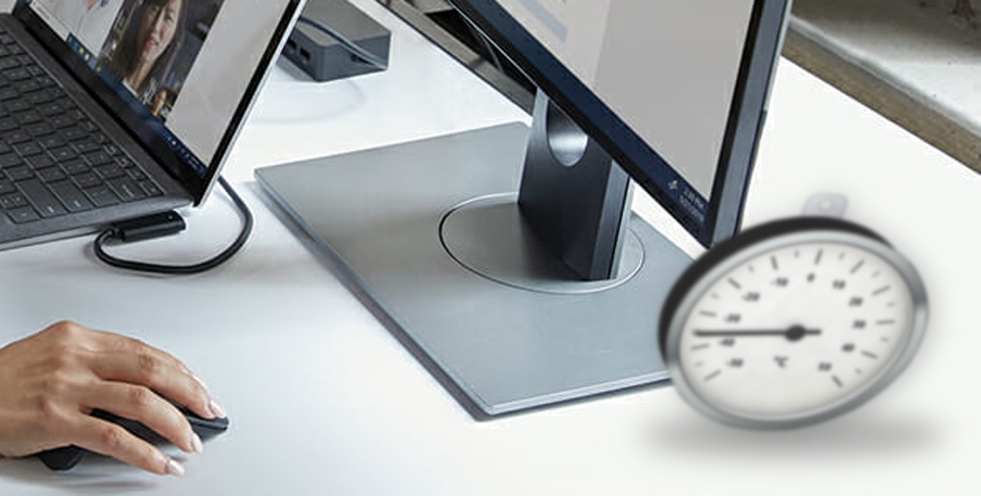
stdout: value=-35 unit=°C
